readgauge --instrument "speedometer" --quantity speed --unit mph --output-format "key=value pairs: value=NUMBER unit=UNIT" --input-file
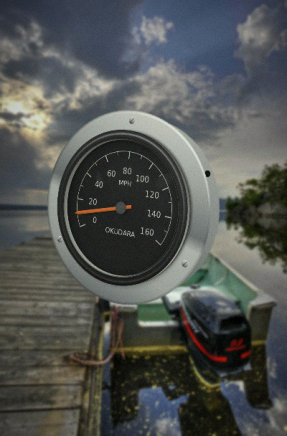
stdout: value=10 unit=mph
